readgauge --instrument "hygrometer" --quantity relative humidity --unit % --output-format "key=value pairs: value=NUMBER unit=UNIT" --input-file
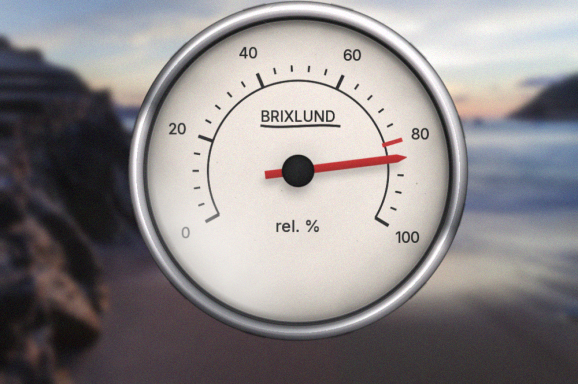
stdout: value=84 unit=%
